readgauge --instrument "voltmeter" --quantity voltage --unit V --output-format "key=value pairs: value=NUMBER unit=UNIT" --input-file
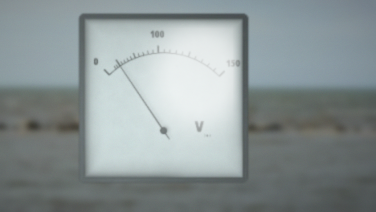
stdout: value=50 unit=V
